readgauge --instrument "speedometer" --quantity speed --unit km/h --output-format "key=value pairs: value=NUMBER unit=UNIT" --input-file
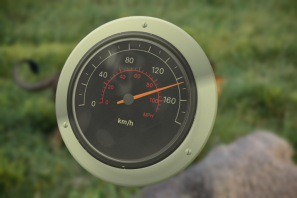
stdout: value=145 unit=km/h
